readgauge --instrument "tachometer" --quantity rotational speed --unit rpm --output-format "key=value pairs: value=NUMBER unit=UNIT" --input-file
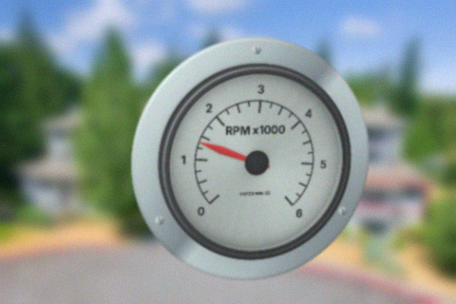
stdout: value=1375 unit=rpm
